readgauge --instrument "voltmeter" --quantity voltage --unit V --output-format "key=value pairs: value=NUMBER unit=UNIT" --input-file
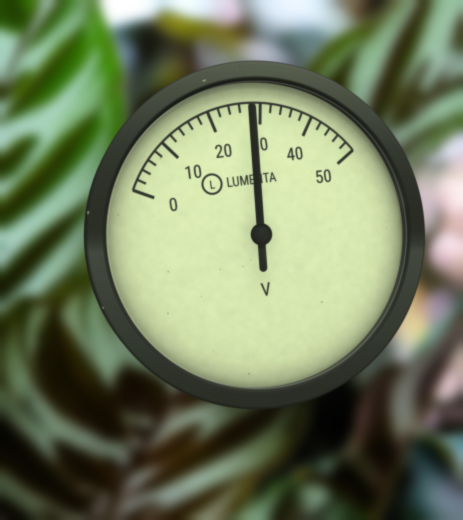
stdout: value=28 unit=V
